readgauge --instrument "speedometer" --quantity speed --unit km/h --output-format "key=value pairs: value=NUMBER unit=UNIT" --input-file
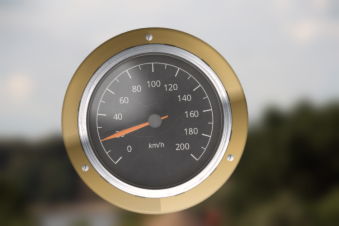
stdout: value=20 unit=km/h
